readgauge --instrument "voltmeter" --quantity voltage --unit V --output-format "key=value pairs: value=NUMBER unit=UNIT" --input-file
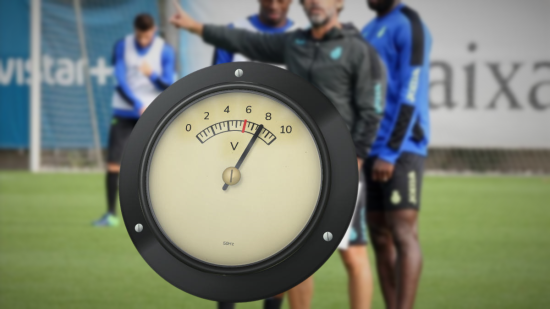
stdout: value=8 unit=V
